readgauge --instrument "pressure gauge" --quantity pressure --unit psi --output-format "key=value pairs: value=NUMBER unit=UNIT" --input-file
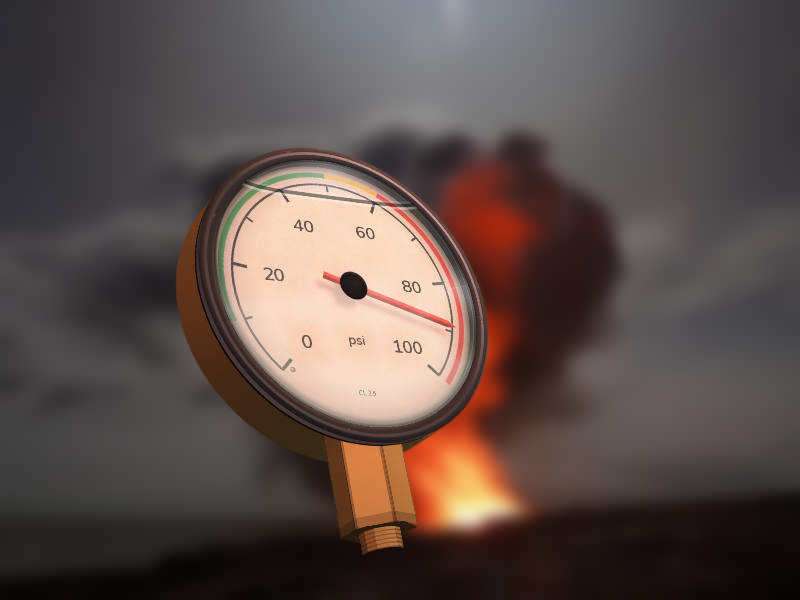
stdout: value=90 unit=psi
